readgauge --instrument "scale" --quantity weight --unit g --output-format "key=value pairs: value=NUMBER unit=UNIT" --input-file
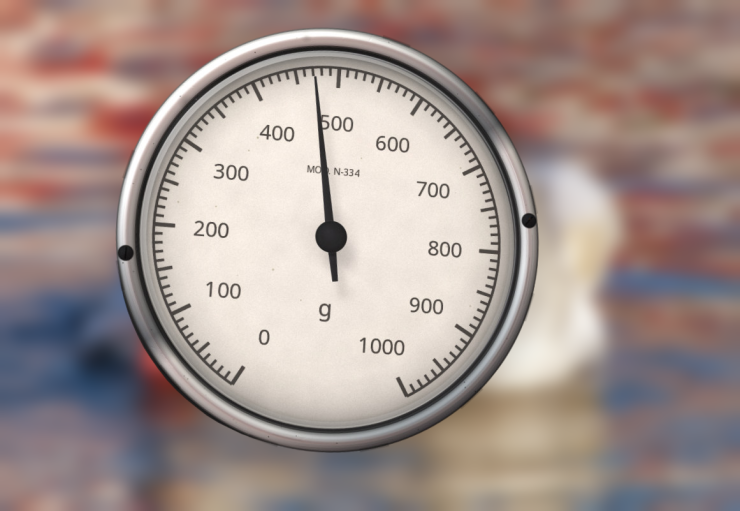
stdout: value=470 unit=g
